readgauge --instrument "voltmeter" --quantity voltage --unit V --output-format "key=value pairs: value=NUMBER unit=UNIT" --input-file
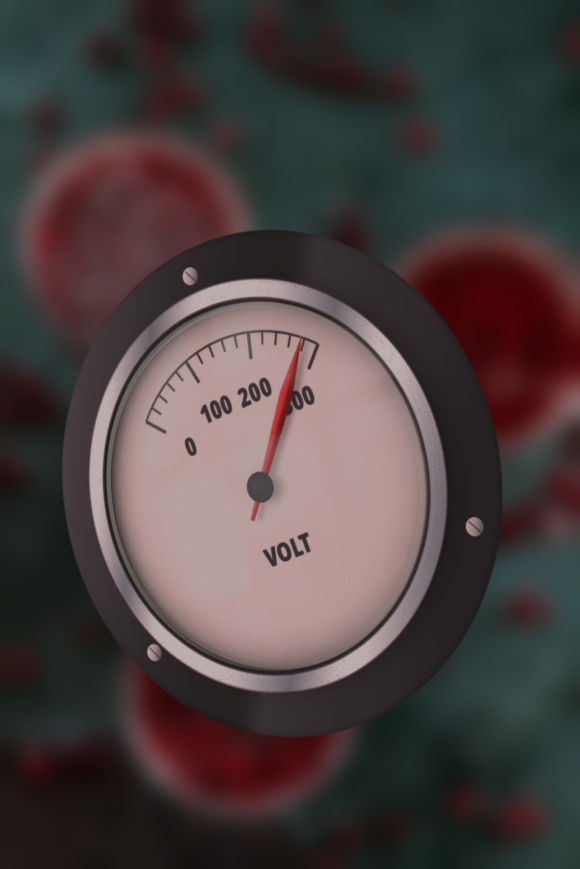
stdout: value=280 unit=V
